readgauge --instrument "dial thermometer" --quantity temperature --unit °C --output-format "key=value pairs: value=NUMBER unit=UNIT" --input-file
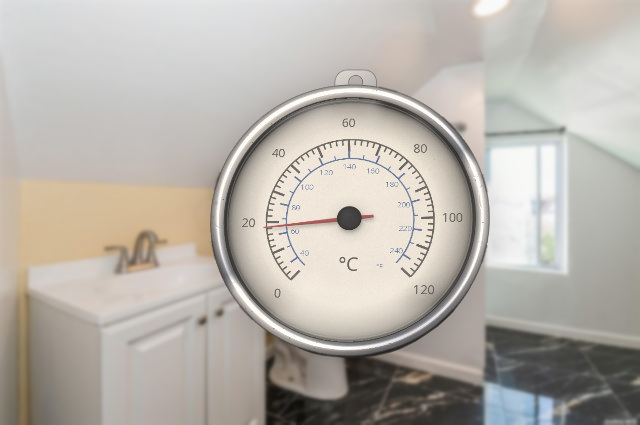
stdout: value=18 unit=°C
